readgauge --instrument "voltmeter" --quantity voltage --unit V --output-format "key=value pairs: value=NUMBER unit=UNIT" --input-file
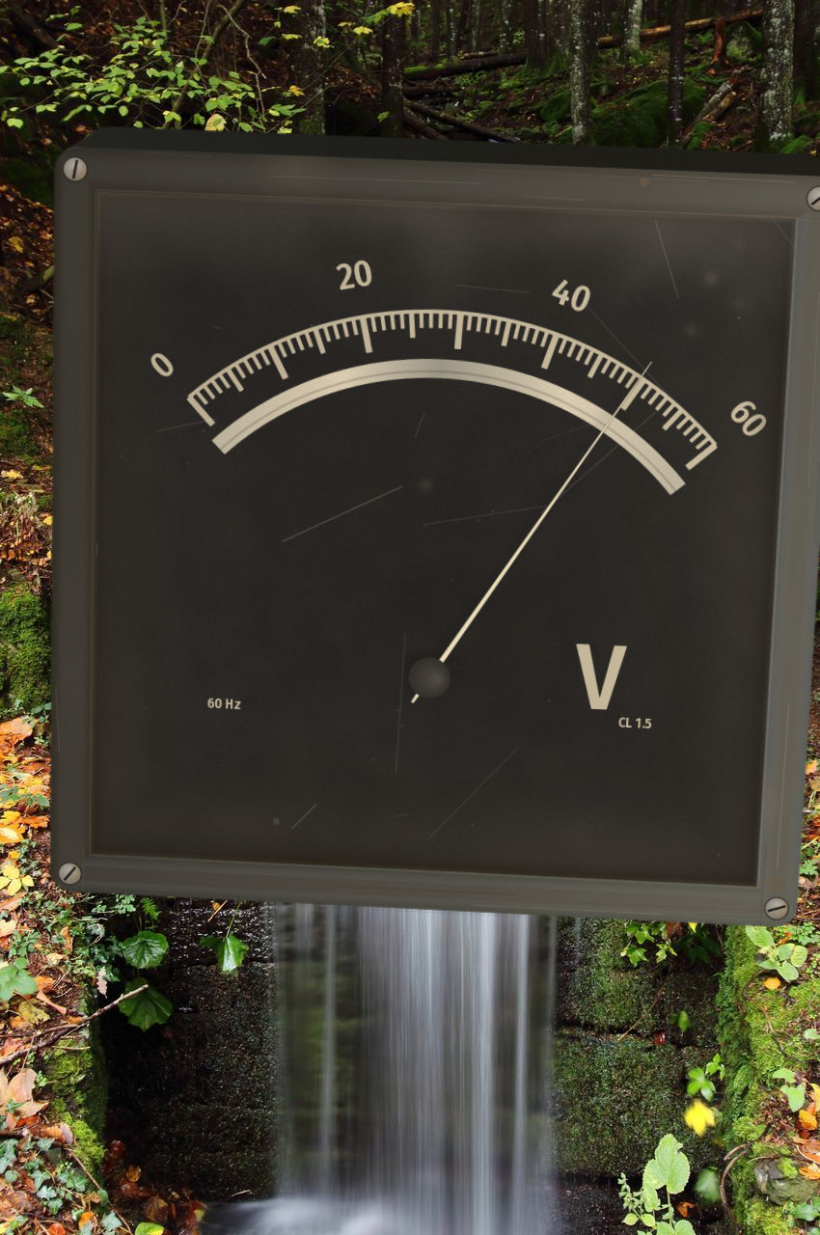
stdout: value=49.5 unit=V
